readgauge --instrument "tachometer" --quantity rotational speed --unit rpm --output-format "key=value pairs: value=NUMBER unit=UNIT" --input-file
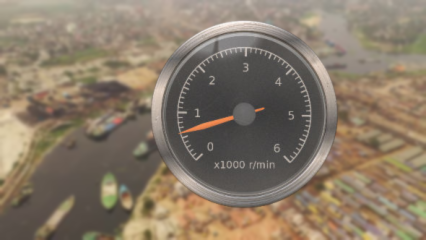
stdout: value=600 unit=rpm
